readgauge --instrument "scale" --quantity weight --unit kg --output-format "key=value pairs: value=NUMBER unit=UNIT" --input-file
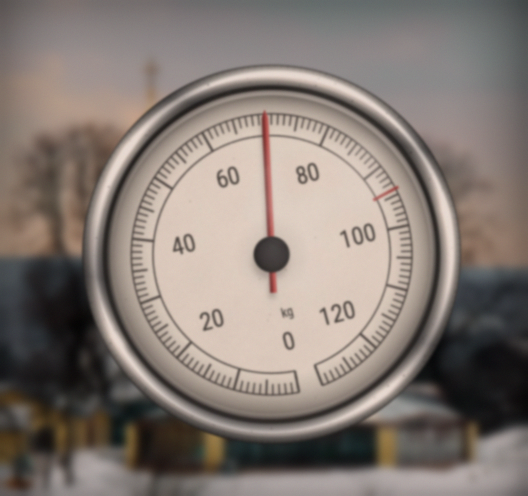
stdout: value=70 unit=kg
